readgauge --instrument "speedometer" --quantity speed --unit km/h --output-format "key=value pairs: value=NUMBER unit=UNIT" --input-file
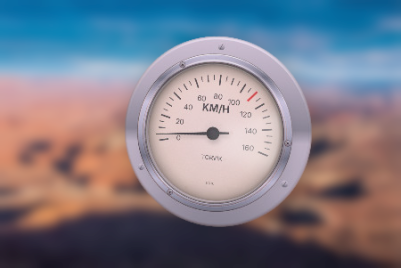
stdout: value=5 unit=km/h
